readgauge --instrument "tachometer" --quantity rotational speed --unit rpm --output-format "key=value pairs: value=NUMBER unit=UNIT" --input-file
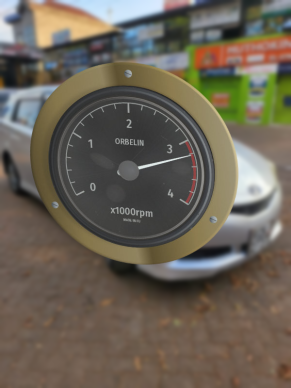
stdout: value=3200 unit=rpm
